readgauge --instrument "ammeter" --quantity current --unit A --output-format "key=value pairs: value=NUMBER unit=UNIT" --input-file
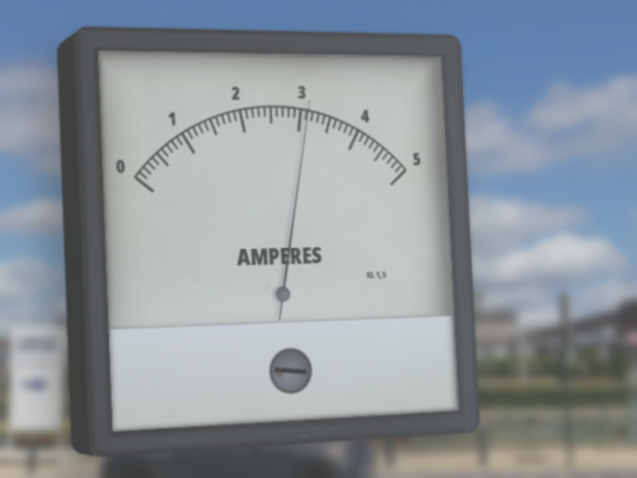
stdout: value=3.1 unit=A
